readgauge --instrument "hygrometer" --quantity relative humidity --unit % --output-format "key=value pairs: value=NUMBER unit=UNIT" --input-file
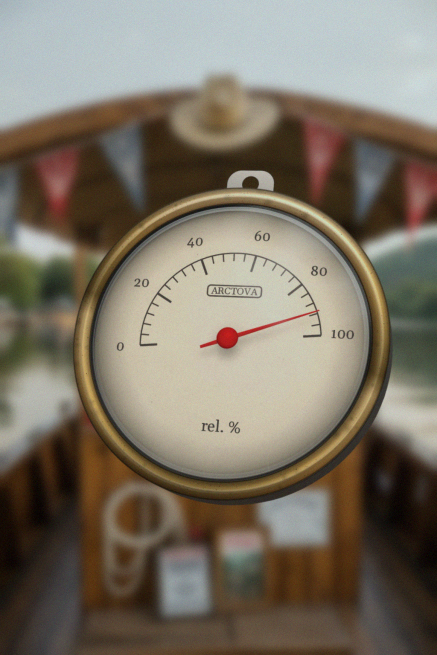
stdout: value=92 unit=%
